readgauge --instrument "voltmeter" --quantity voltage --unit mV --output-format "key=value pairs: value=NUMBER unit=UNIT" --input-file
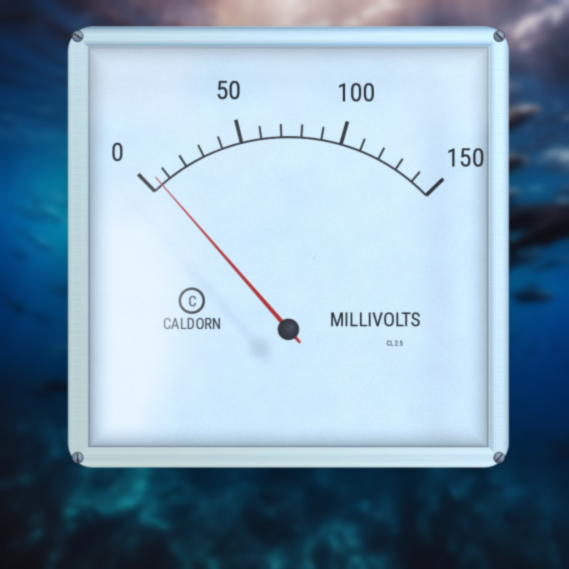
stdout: value=5 unit=mV
